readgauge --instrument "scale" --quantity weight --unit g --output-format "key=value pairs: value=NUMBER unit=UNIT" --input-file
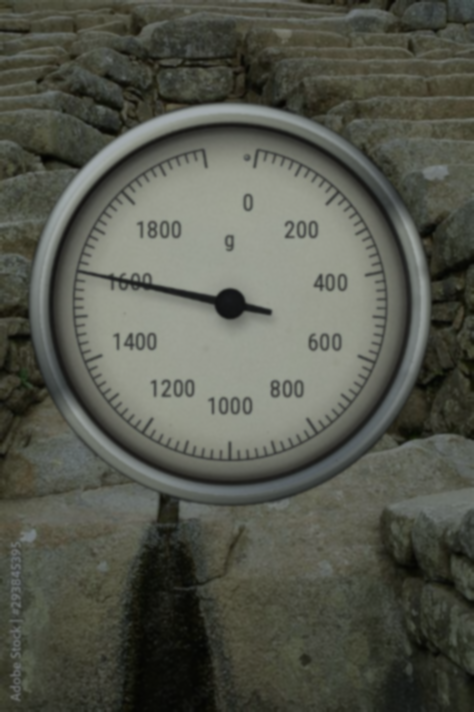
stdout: value=1600 unit=g
